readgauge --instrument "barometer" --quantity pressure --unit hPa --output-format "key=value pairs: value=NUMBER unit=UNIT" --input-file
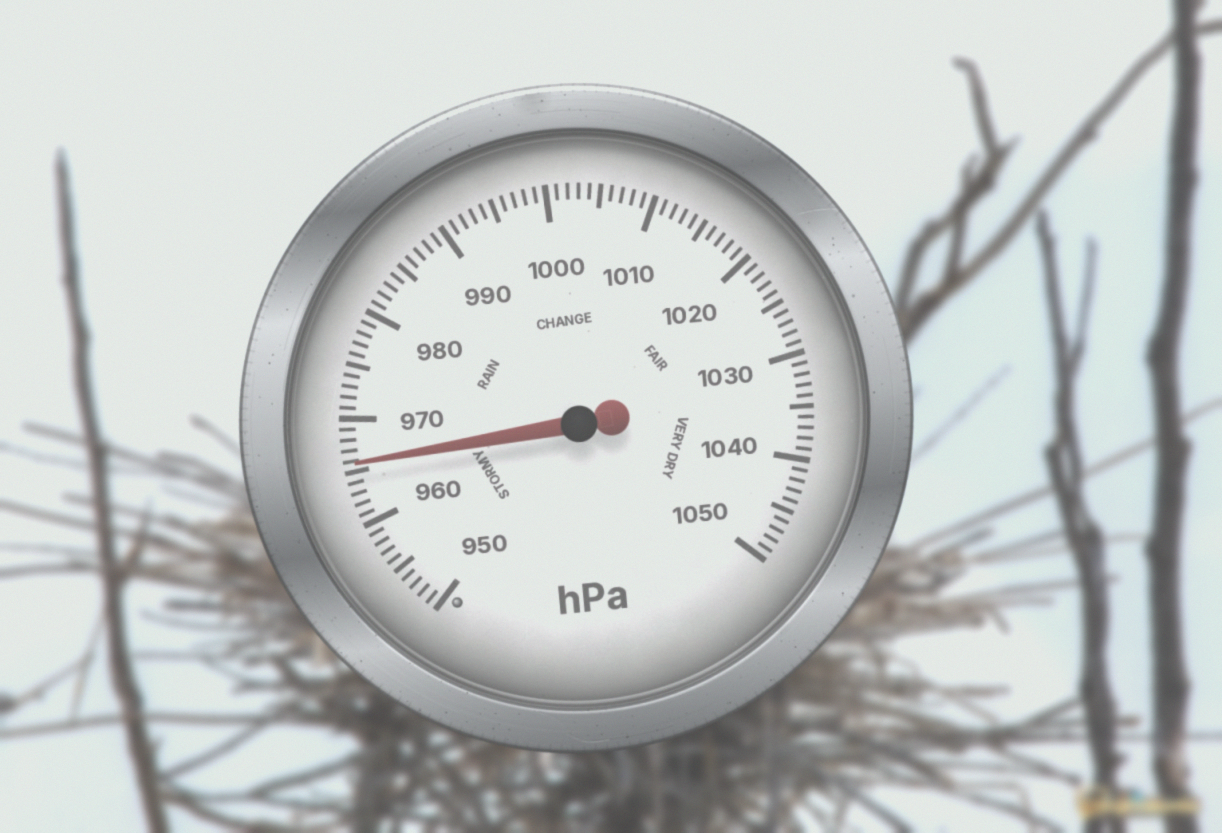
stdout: value=966 unit=hPa
